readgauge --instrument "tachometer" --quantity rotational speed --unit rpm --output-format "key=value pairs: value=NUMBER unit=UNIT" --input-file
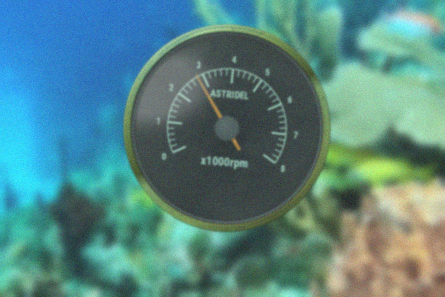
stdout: value=2800 unit=rpm
